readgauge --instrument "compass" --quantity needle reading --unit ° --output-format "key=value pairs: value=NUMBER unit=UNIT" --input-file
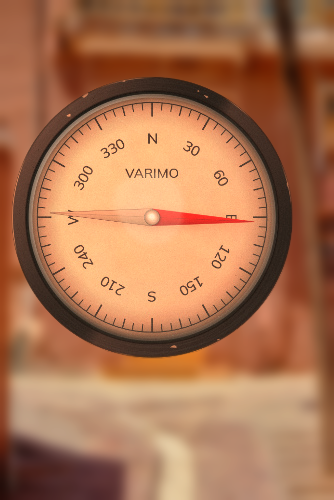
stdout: value=92.5 unit=°
